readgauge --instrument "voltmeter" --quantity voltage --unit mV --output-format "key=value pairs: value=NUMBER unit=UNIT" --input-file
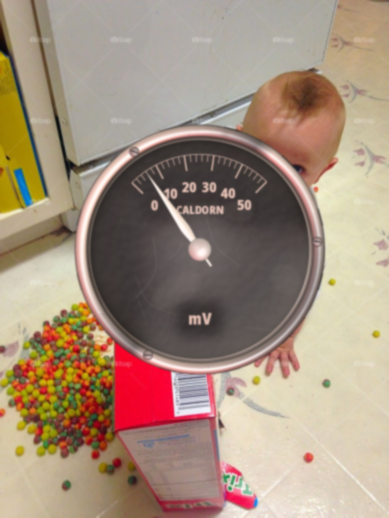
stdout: value=6 unit=mV
